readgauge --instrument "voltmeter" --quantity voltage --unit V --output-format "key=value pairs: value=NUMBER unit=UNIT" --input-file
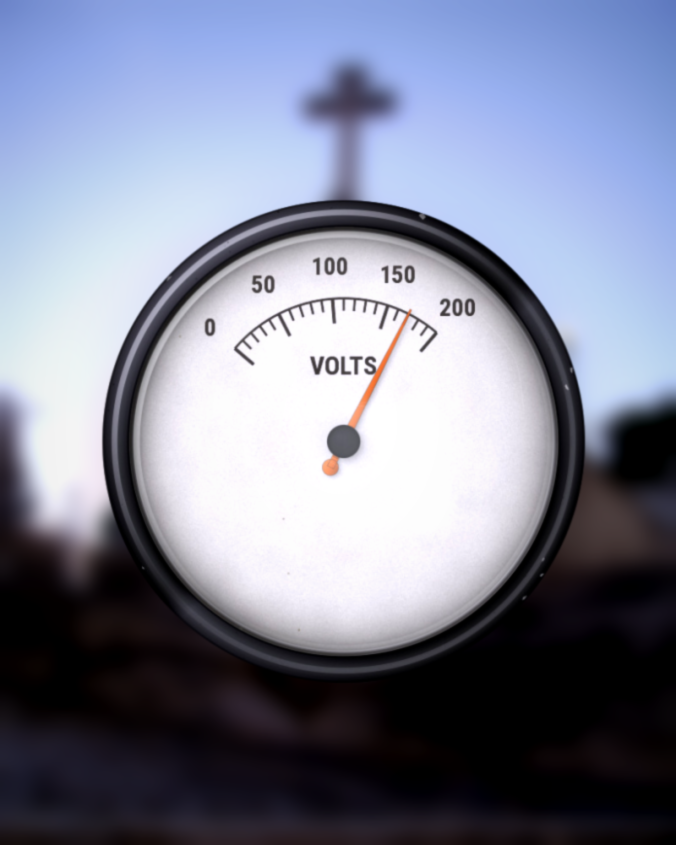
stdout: value=170 unit=V
